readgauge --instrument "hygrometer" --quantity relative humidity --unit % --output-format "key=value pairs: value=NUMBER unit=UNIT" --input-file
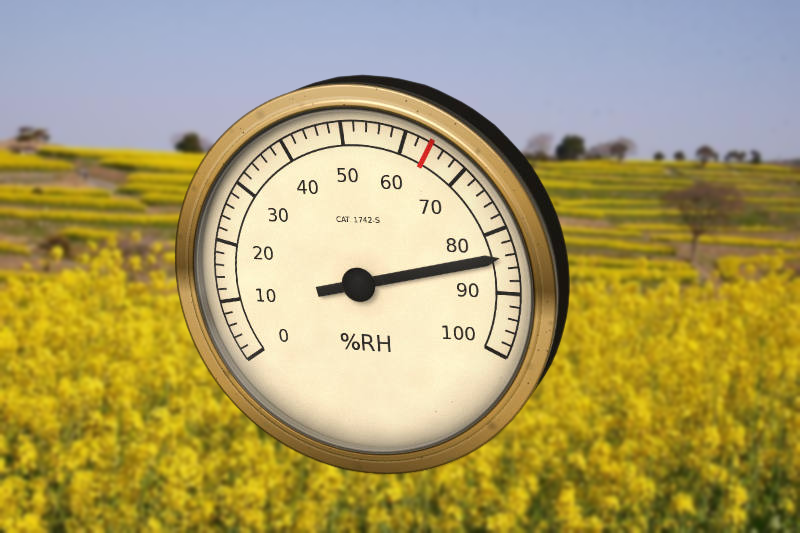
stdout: value=84 unit=%
